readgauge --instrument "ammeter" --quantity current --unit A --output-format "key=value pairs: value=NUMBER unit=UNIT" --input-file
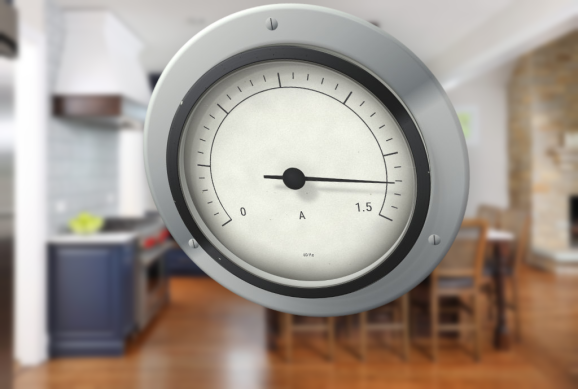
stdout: value=1.35 unit=A
